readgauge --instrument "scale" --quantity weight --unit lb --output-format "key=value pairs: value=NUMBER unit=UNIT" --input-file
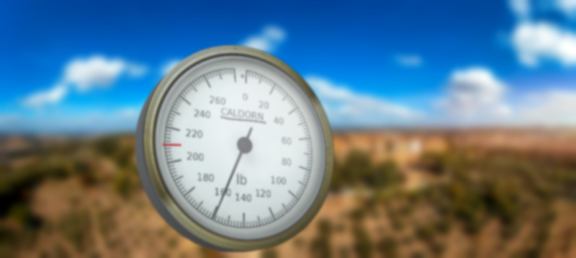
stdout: value=160 unit=lb
